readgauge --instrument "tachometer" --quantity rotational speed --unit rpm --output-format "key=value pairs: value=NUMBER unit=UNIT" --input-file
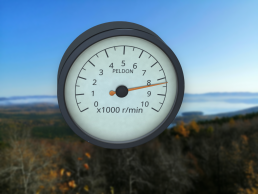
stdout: value=8250 unit=rpm
